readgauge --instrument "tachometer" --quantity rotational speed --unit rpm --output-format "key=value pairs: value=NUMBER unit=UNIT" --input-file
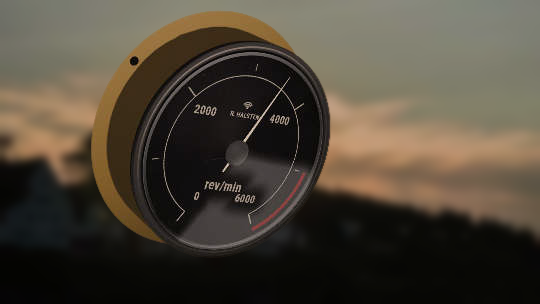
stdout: value=3500 unit=rpm
